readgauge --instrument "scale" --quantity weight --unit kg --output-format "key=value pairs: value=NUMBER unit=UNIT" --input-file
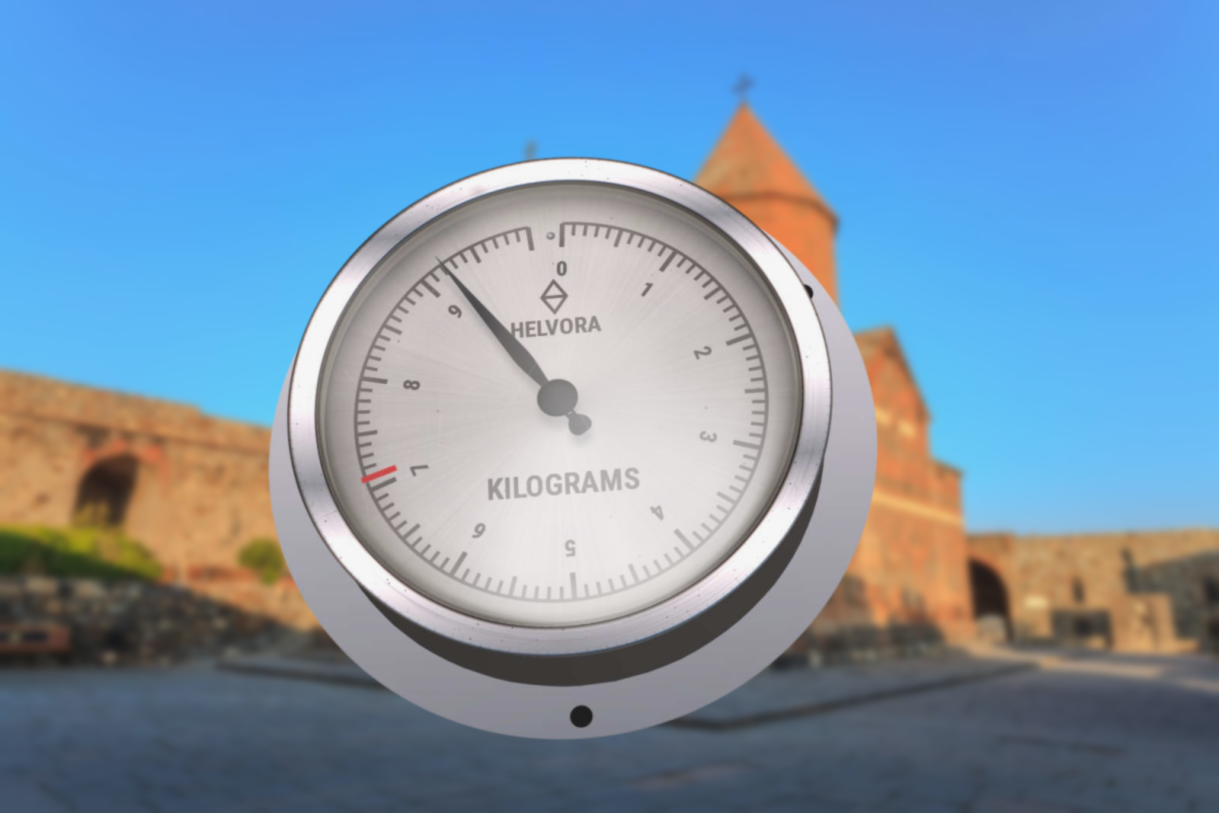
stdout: value=9.2 unit=kg
